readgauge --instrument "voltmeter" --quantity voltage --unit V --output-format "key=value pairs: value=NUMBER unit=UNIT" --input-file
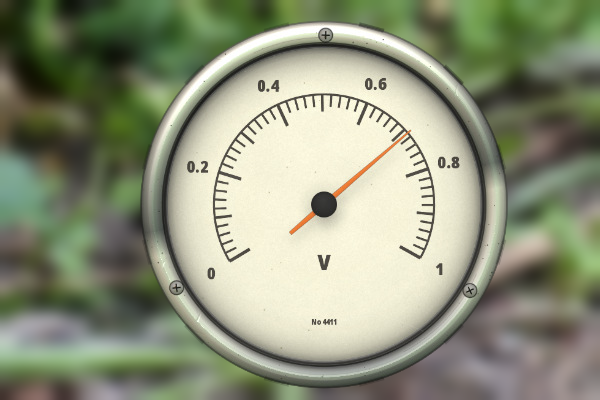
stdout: value=0.71 unit=V
